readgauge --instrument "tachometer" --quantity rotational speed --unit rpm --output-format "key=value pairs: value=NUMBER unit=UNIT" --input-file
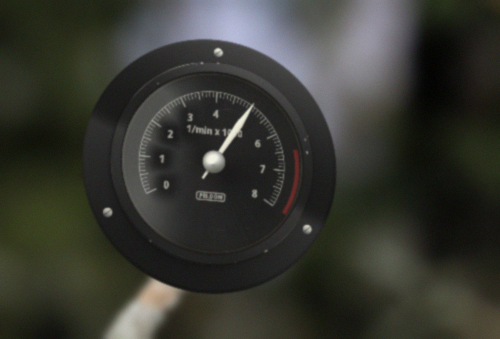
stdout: value=5000 unit=rpm
